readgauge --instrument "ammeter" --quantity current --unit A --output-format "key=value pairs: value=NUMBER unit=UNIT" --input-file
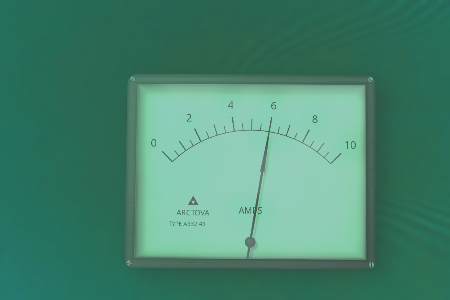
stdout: value=6 unit=A
